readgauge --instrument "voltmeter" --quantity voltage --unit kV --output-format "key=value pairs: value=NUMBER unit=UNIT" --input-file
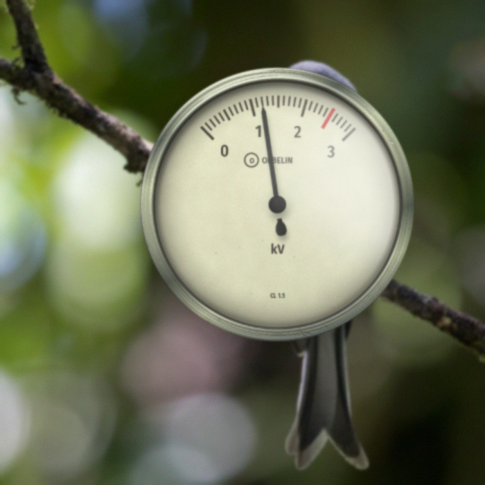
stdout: value=1.2 unit=kV
